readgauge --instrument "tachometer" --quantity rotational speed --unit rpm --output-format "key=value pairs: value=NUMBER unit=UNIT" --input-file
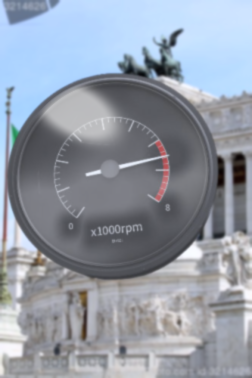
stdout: value=6600 unit=rpm
